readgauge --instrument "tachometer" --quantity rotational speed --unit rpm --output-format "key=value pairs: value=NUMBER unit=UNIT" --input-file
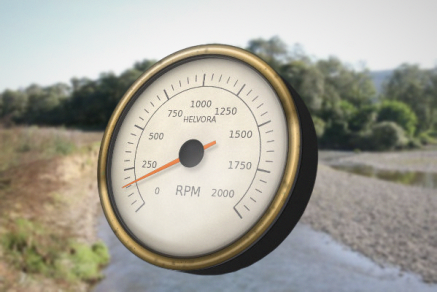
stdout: value=150 unit=rpm
